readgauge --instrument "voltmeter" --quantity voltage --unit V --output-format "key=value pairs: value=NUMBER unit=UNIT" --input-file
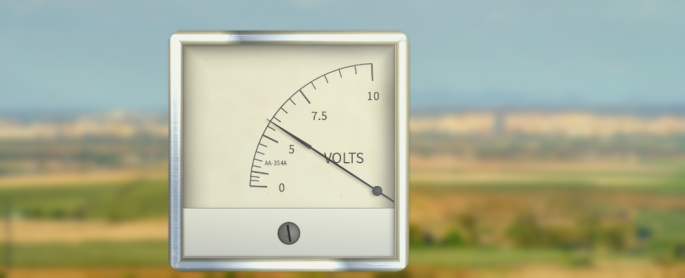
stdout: value=5.75 unit=V
